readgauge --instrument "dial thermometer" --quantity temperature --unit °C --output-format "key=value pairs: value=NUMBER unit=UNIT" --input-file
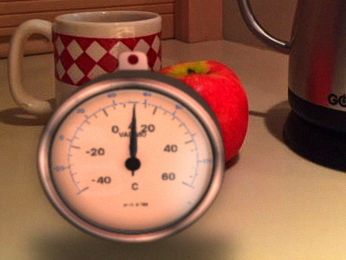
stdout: value=12 unit=°C
